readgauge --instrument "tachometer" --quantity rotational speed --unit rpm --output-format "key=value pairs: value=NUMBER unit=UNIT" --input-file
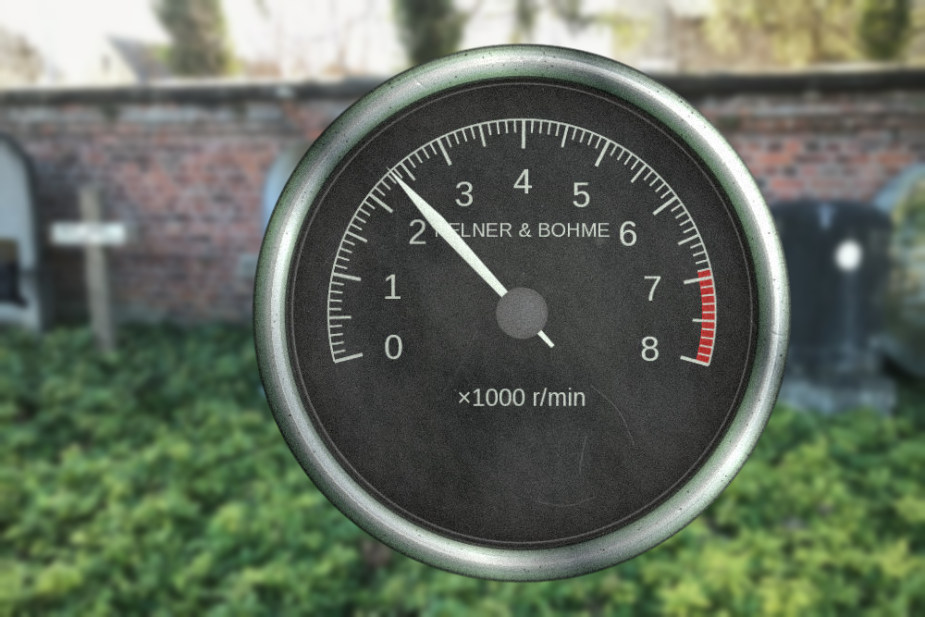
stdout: value=2350 unit=rpm
